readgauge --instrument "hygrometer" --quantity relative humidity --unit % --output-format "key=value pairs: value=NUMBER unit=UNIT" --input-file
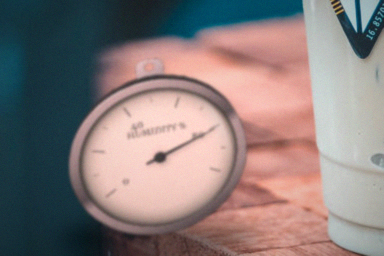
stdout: value=80 unit=%
